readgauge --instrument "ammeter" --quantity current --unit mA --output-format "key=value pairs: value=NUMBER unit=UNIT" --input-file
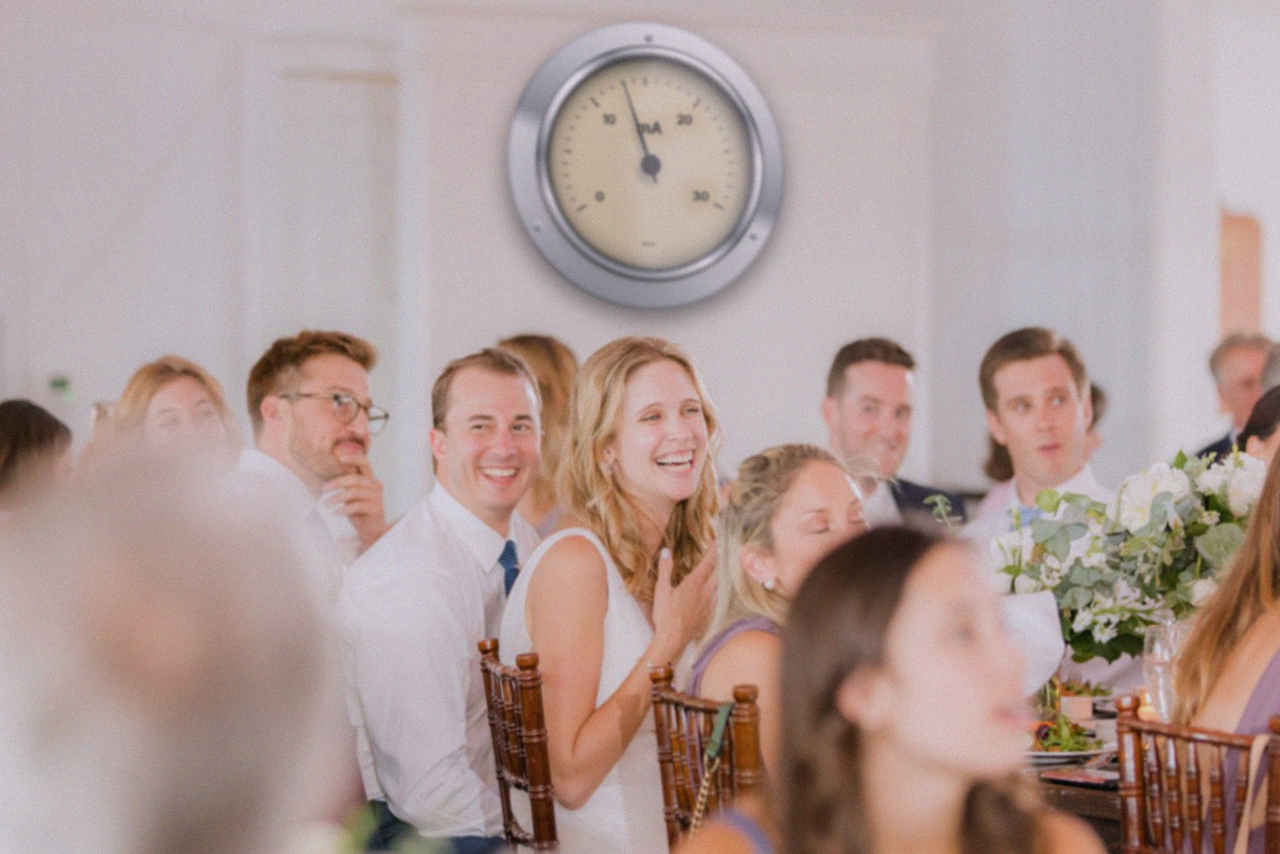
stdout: value=13 unit=mA
